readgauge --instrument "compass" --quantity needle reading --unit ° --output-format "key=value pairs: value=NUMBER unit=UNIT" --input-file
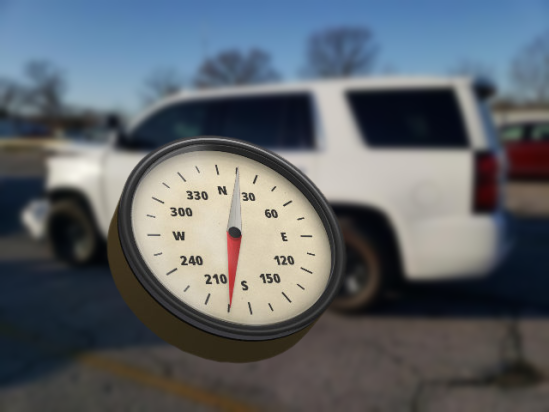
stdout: value=195 unit=°
